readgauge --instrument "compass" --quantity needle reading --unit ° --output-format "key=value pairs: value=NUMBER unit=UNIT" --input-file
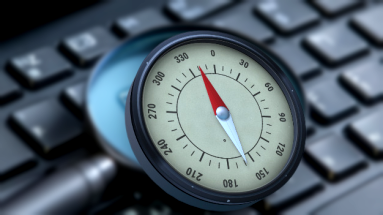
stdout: value=340 unit=°
